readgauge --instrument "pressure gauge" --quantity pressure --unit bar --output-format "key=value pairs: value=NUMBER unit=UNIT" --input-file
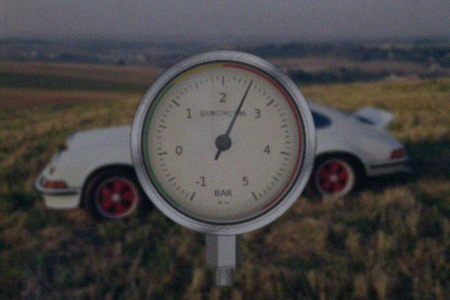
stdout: value=2.5 unit=bar
